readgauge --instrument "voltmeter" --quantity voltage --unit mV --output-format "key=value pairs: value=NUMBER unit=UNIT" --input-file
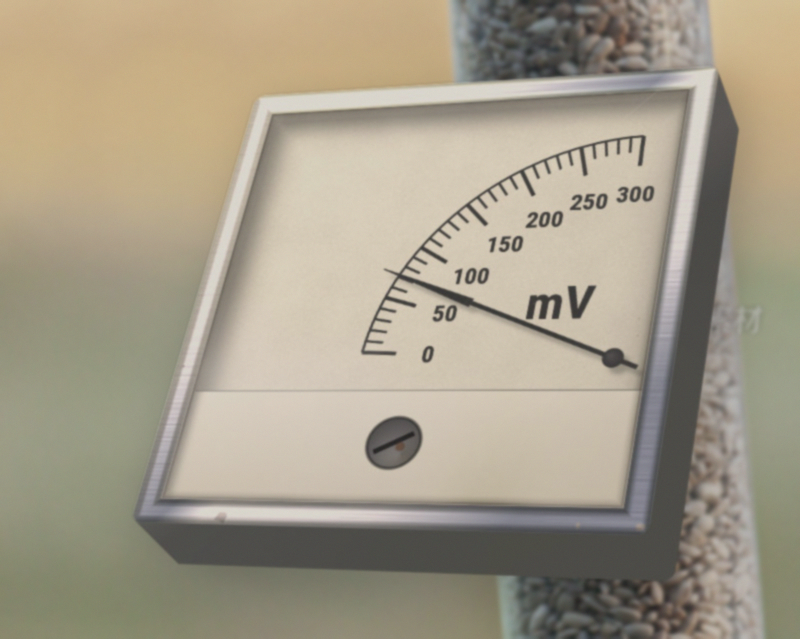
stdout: value=70 unit=mV
